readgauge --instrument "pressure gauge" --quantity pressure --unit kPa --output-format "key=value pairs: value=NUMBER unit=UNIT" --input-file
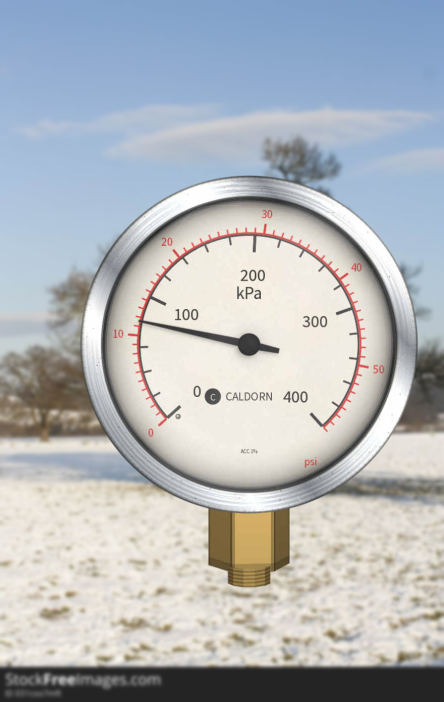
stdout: value=80 unit=kPa
